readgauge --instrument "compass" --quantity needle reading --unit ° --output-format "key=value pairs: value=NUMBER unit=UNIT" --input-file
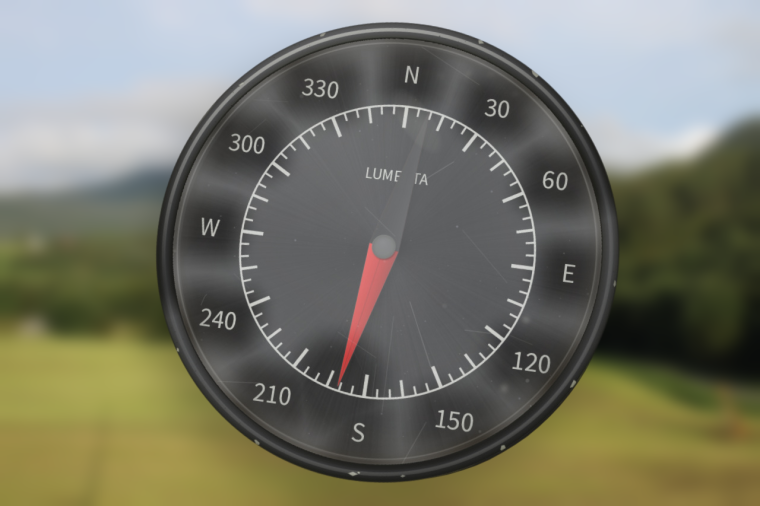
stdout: value=190 unit=°
